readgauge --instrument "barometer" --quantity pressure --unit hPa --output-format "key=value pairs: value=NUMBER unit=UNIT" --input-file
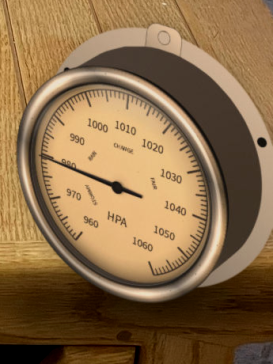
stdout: value=980 unit=hPa
